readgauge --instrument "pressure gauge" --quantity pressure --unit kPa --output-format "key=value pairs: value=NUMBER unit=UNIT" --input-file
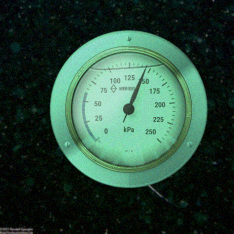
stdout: value=145 unit=kPa
